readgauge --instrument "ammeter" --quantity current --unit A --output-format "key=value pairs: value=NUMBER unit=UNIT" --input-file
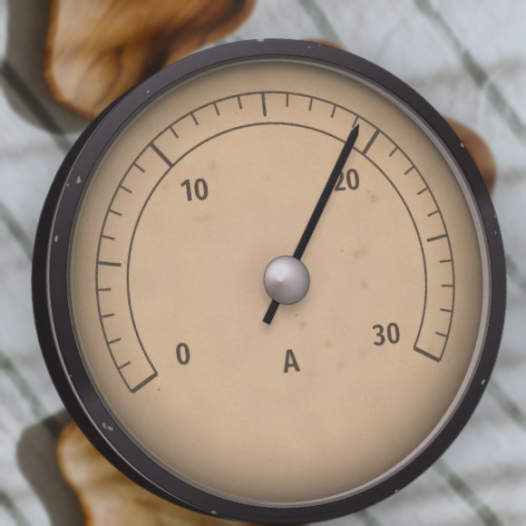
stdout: value=19 unit=A
